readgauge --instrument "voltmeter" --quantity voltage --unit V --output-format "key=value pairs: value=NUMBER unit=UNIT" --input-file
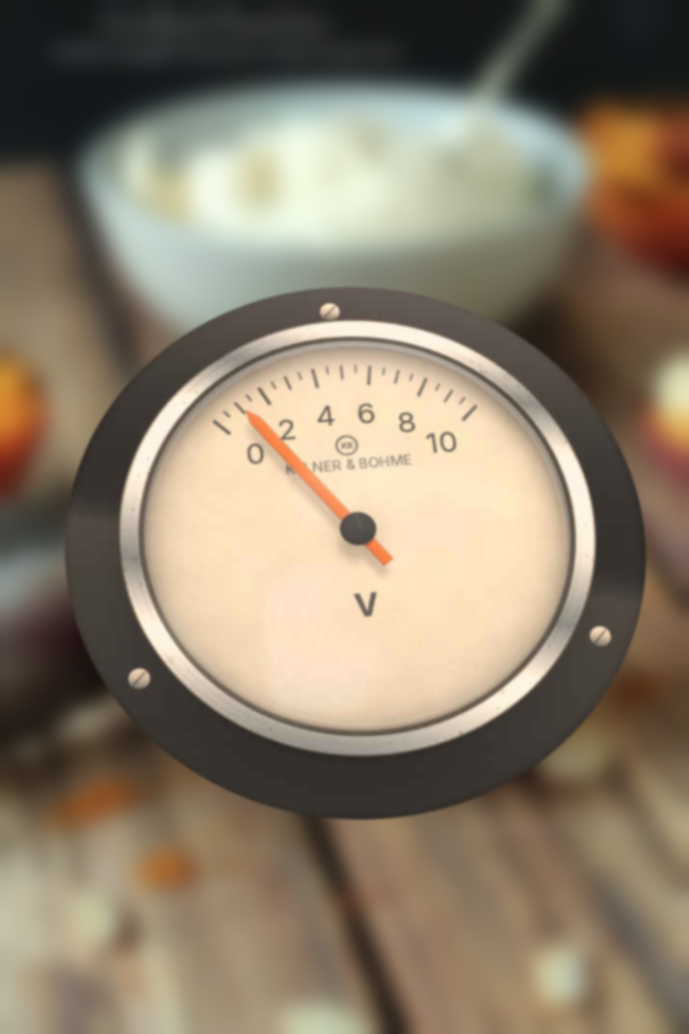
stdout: value=1 unit=V
